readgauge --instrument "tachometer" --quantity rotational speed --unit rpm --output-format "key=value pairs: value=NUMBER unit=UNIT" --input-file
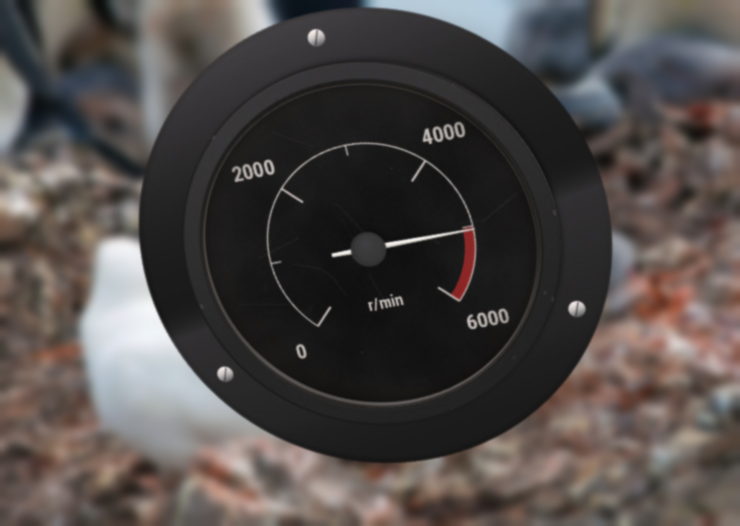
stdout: value=5000 unit=rpm
